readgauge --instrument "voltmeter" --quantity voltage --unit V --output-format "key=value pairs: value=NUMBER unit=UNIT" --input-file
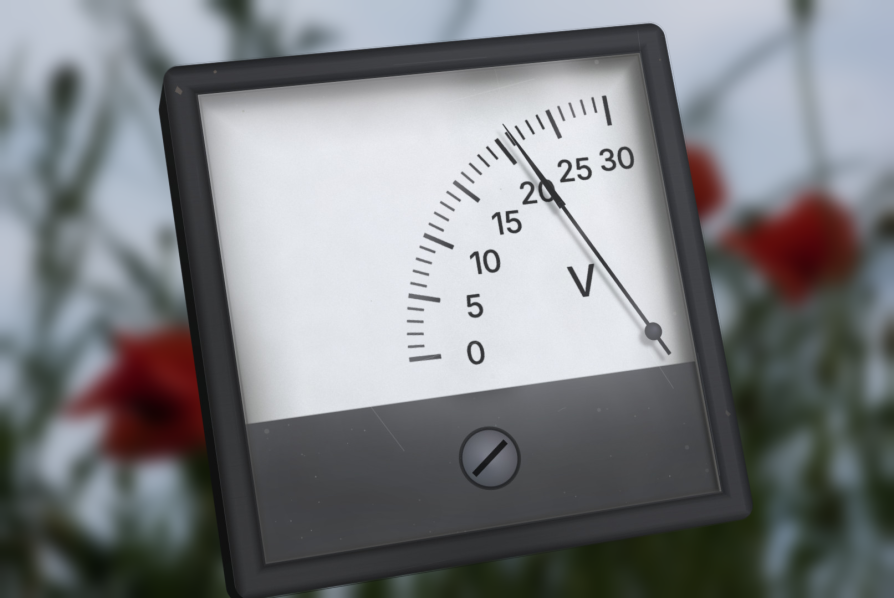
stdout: value=21 unit=V
